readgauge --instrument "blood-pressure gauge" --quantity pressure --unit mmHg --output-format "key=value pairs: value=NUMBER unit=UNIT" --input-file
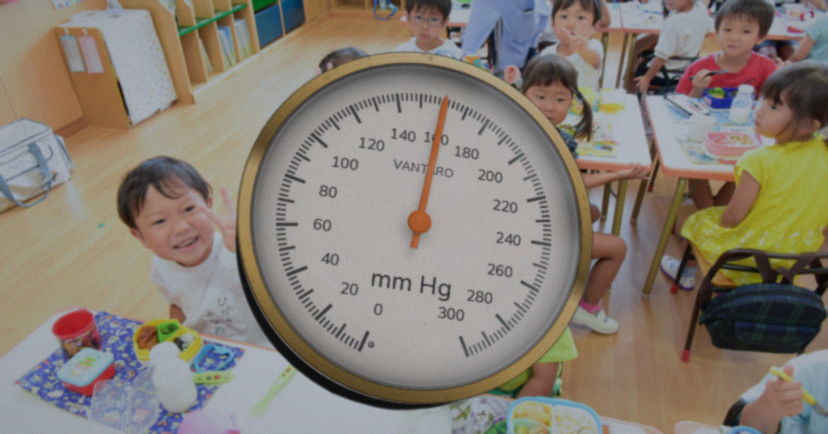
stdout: value=160 unit=mmHg
